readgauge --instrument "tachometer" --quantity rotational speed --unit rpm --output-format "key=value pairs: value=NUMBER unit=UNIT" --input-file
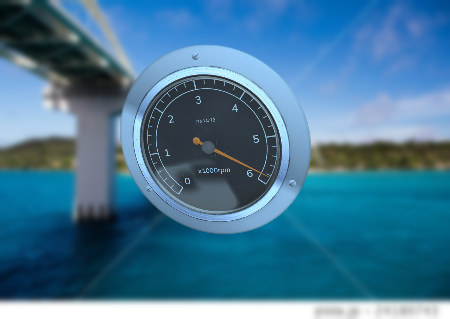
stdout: value=5800 unit=rpm
